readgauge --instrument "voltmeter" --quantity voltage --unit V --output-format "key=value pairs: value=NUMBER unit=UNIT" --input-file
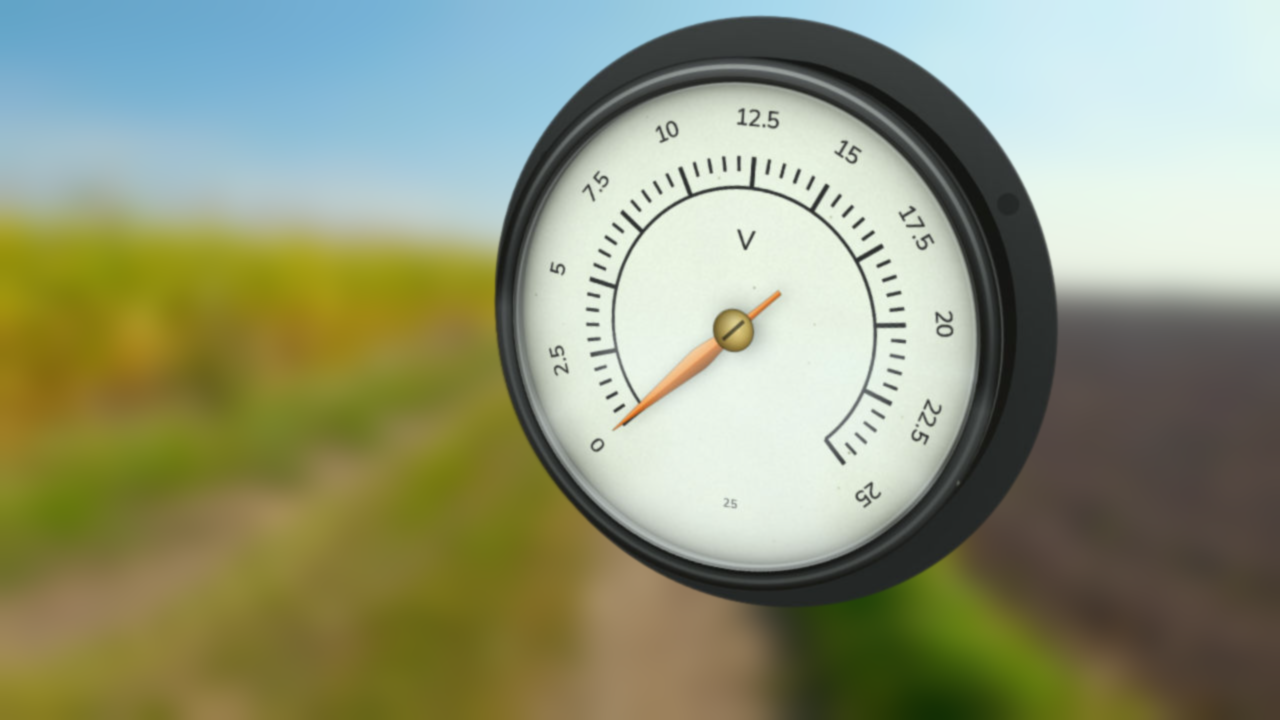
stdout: value=0 unit=V
